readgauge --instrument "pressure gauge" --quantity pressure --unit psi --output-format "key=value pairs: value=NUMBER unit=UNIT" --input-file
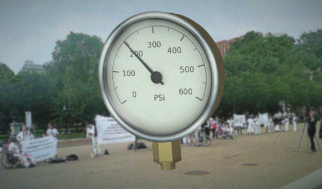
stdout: value=200 unit=psi
